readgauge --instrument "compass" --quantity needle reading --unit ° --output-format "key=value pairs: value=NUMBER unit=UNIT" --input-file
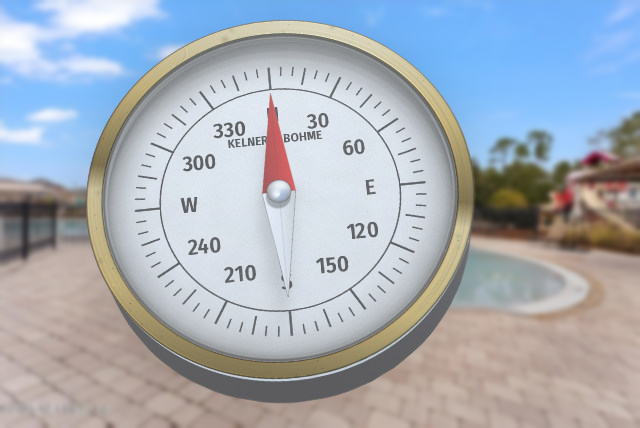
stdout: value=0 unit=°
